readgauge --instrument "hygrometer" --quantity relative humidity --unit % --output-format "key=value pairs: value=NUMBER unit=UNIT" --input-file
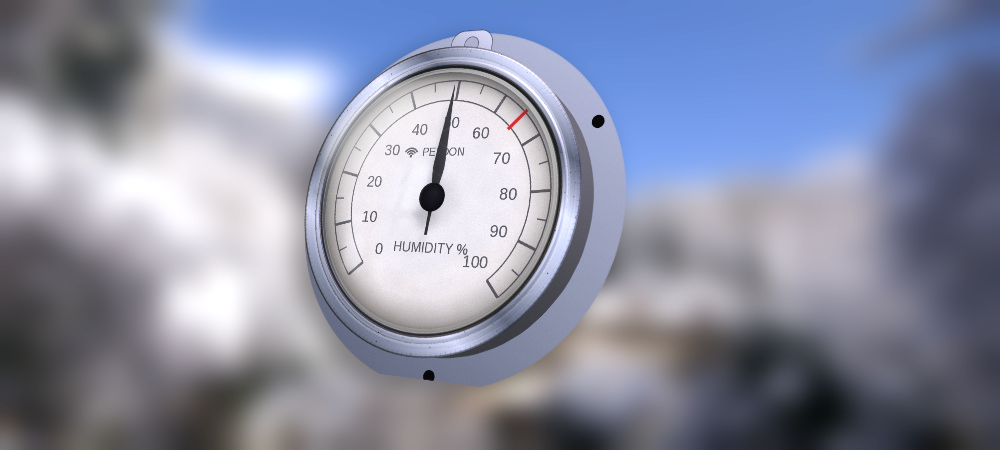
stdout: value=50 unit=%
